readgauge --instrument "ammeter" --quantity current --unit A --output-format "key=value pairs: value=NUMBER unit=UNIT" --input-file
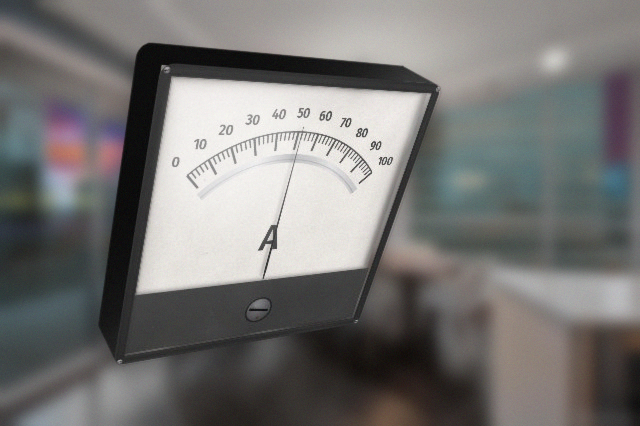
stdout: value=50 unit=A
